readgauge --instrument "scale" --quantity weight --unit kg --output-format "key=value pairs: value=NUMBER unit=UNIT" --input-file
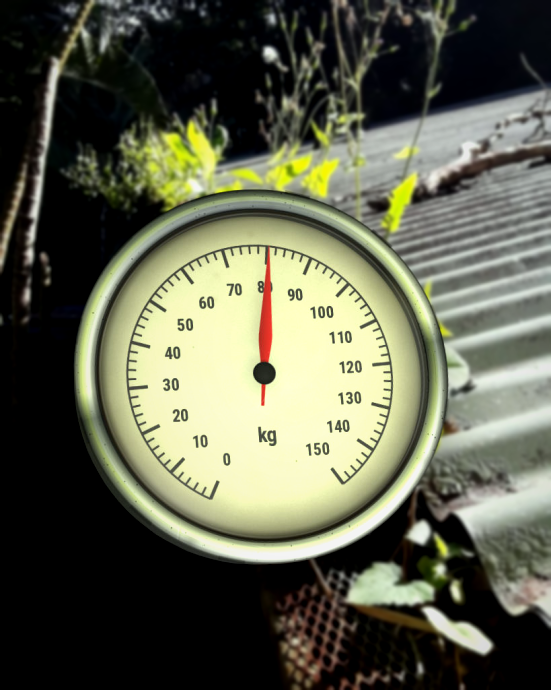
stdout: value=80 unit=kg
